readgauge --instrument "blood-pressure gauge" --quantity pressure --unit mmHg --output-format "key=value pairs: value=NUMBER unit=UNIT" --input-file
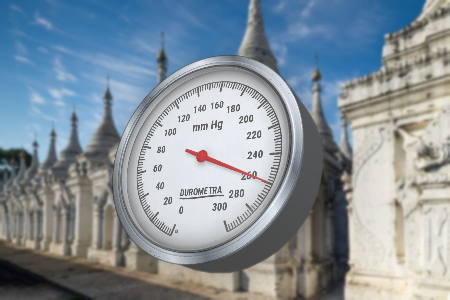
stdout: value=260 unit=mmHg
